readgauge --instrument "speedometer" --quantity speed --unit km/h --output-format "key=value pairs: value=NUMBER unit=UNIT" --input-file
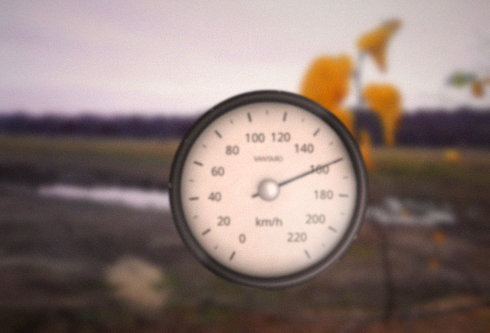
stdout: value=160 unit=km/h
